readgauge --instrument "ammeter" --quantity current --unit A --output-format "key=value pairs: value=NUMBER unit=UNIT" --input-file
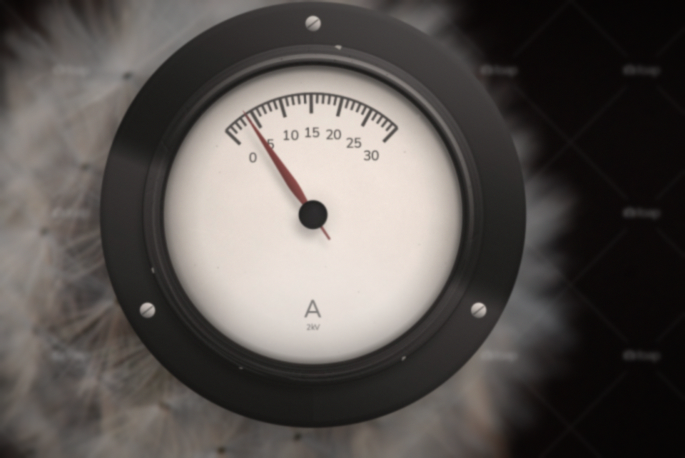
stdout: value=4 unit=A
